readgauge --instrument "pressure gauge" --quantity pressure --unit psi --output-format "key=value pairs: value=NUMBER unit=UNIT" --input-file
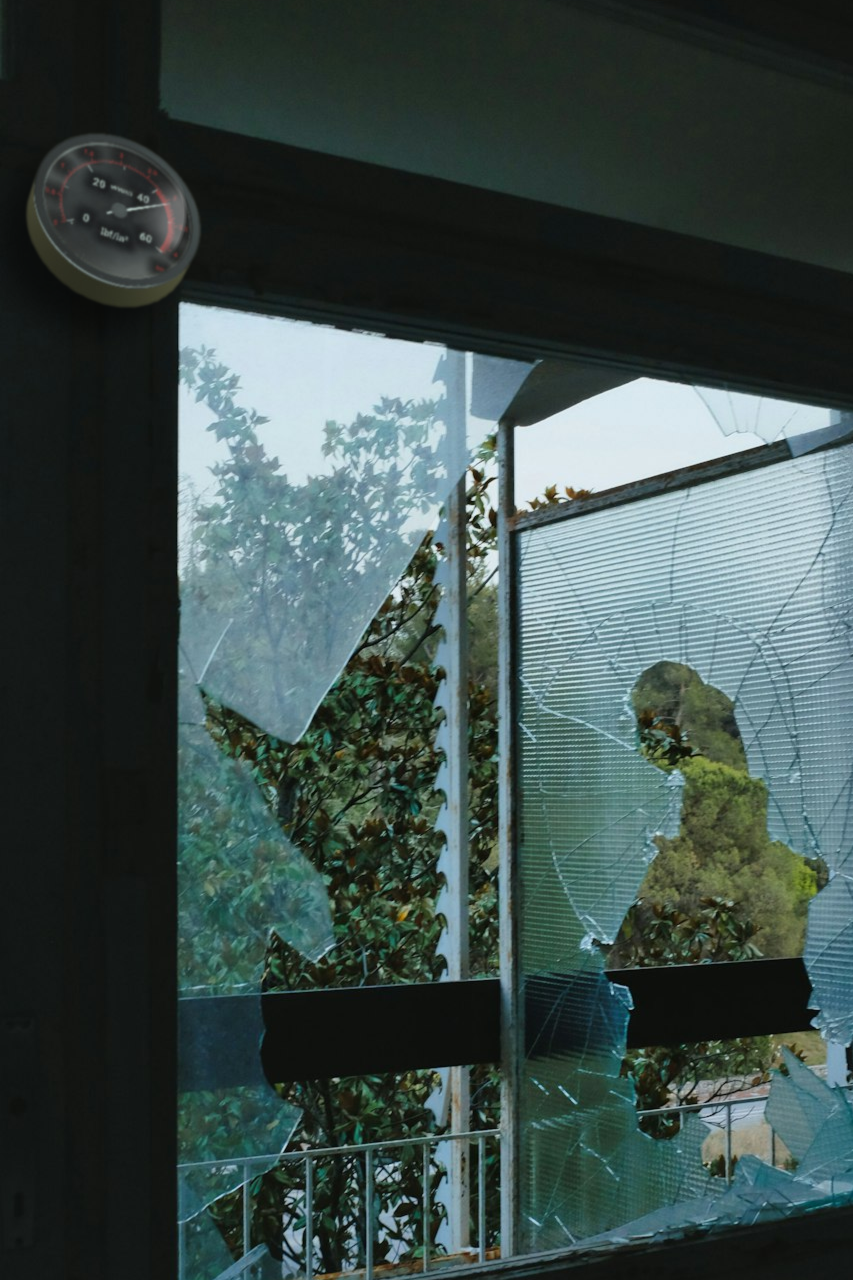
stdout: value=45 unit=psi
